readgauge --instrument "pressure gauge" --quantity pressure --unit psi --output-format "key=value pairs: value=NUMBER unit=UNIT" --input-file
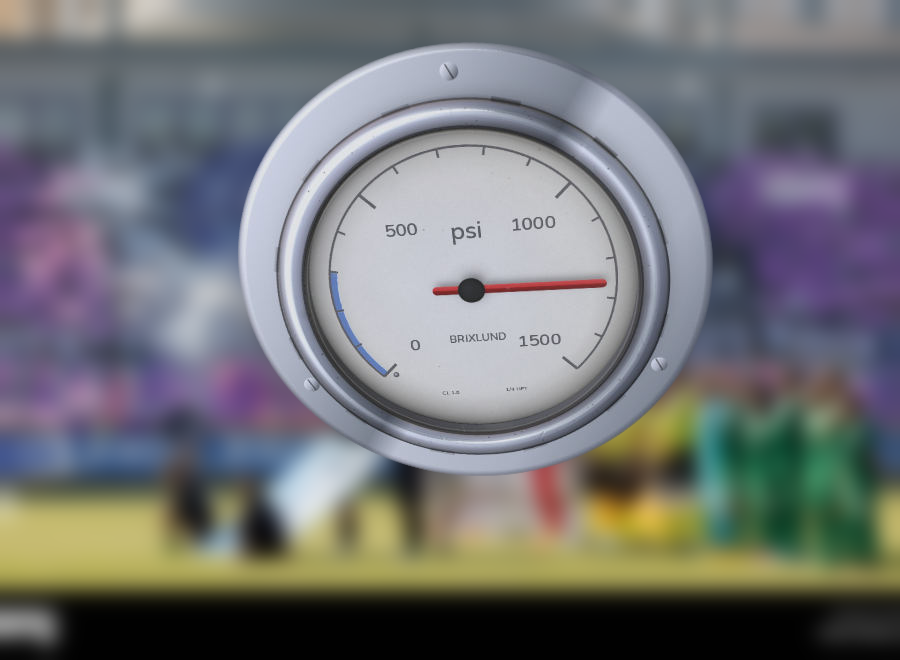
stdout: value=1250 unit=psi
